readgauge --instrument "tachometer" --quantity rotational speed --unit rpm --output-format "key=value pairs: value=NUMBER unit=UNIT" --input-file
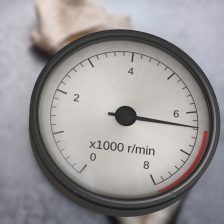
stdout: value=6400 unit=rpm
